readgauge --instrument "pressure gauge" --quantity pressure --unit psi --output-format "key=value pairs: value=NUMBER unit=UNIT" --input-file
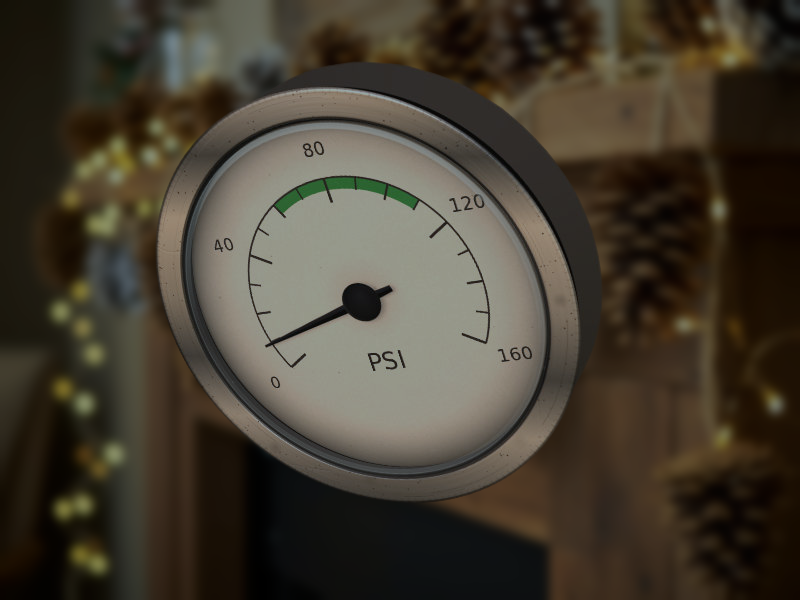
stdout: value=10 unit=psi
